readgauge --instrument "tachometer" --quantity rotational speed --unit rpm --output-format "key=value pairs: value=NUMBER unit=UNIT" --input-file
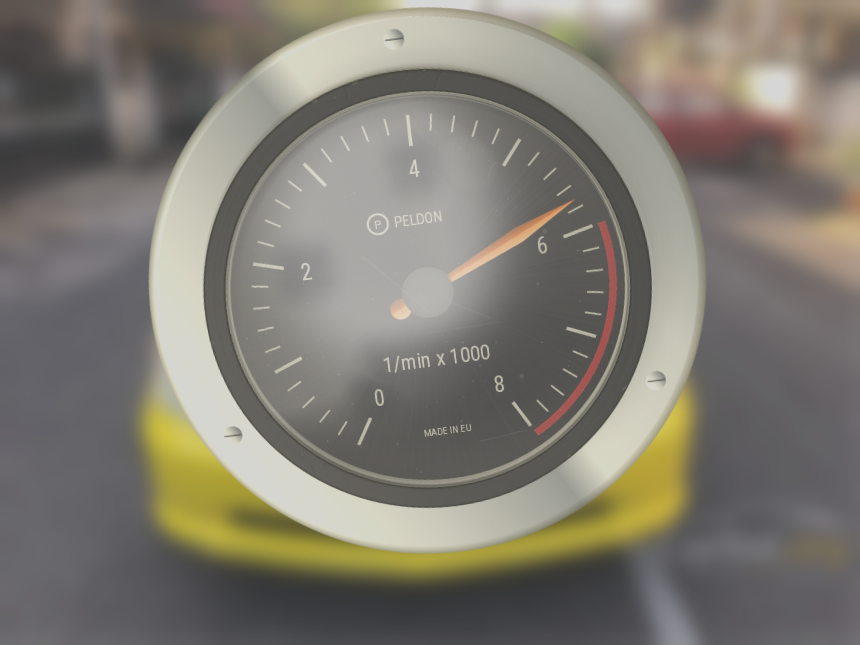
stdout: value=5700 unit=rpm
